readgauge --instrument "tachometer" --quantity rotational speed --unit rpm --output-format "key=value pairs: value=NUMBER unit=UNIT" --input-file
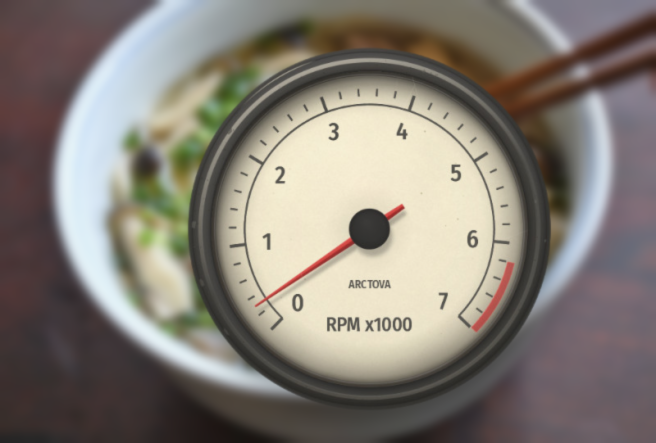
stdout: value=300 unit=rpm
